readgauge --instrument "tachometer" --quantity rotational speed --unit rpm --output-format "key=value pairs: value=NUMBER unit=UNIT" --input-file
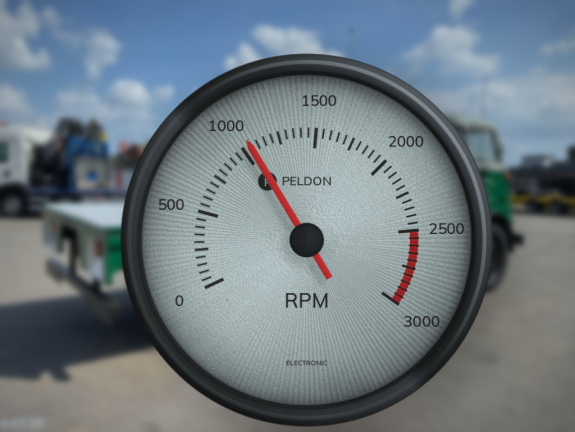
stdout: value=1050 unit=rpm
